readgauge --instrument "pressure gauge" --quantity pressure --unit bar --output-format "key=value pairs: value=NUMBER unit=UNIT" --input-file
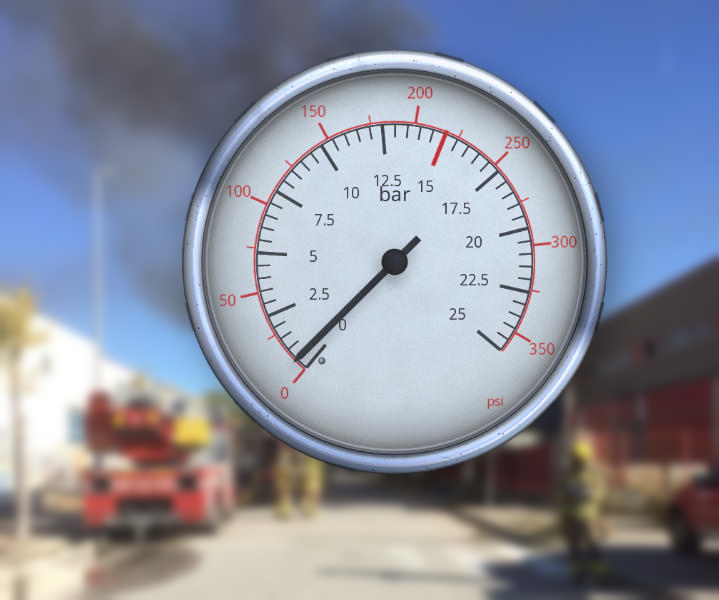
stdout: value=0.5 unit=bar
